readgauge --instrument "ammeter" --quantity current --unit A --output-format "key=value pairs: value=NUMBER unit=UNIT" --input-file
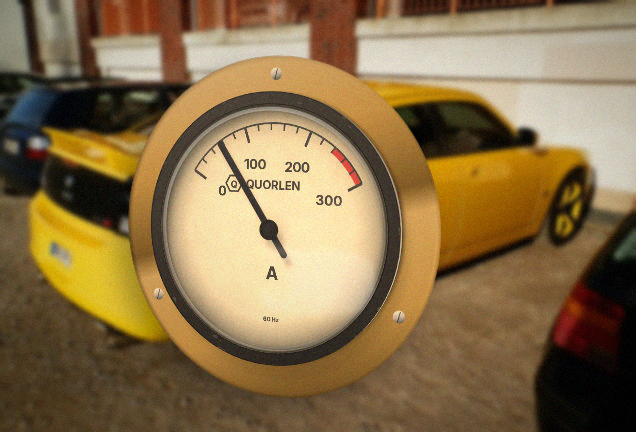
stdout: value=60 unit=A
